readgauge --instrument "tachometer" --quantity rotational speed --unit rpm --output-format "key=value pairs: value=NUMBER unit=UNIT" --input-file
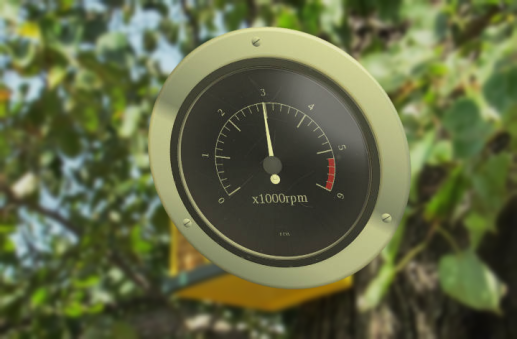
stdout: value=3000 unit=rpm
